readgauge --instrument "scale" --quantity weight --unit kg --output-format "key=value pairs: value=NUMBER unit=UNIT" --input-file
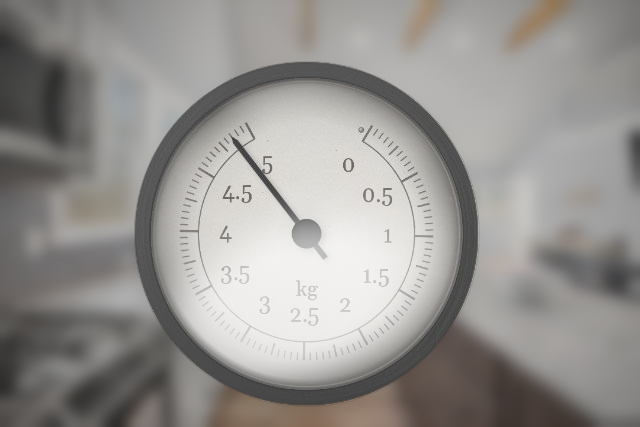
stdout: value=4.85 unit=kg
